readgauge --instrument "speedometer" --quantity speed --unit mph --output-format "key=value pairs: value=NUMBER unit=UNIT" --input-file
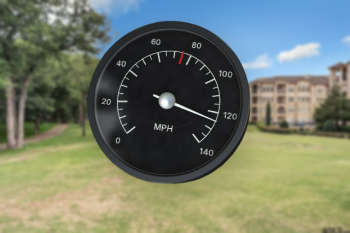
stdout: value=125 unit=mph
